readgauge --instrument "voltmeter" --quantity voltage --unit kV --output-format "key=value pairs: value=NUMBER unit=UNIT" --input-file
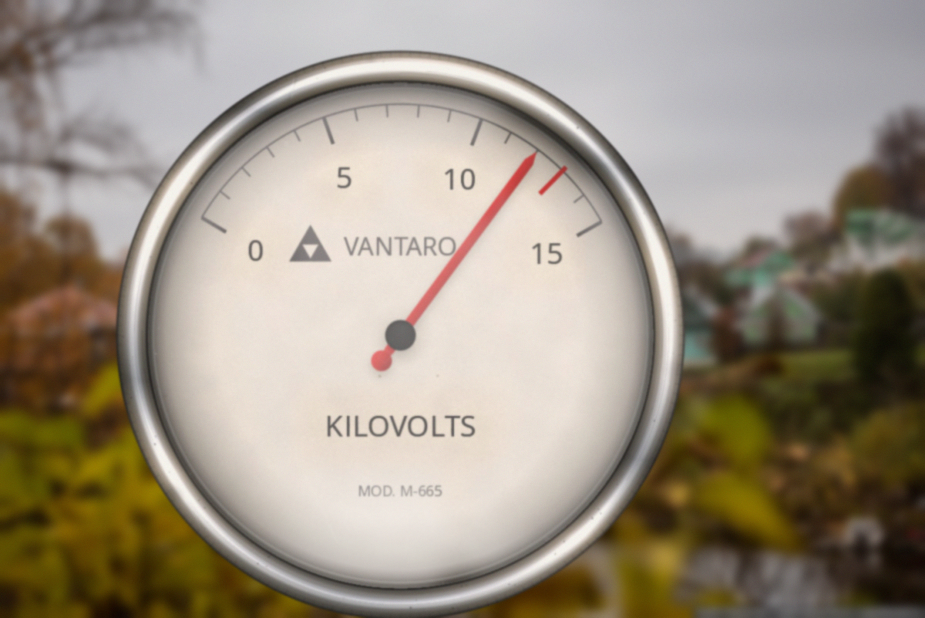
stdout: value=12 unit=kV
